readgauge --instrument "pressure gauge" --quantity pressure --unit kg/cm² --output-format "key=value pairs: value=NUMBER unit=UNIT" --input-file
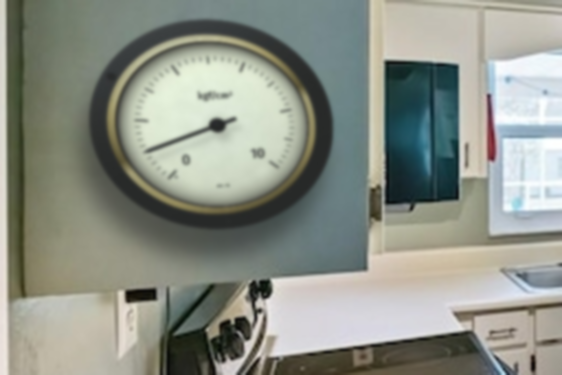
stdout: value=1 unit=kg/cm²
